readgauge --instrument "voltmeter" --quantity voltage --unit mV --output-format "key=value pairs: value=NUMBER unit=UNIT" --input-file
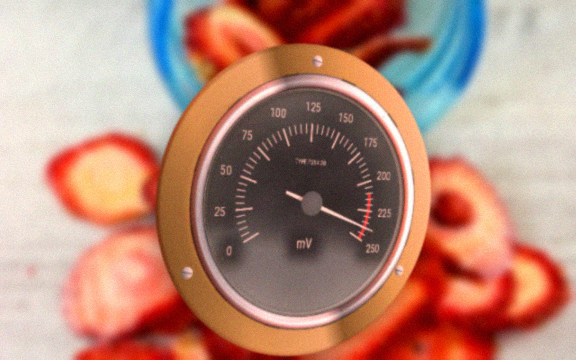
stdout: value=240 unit=mV
